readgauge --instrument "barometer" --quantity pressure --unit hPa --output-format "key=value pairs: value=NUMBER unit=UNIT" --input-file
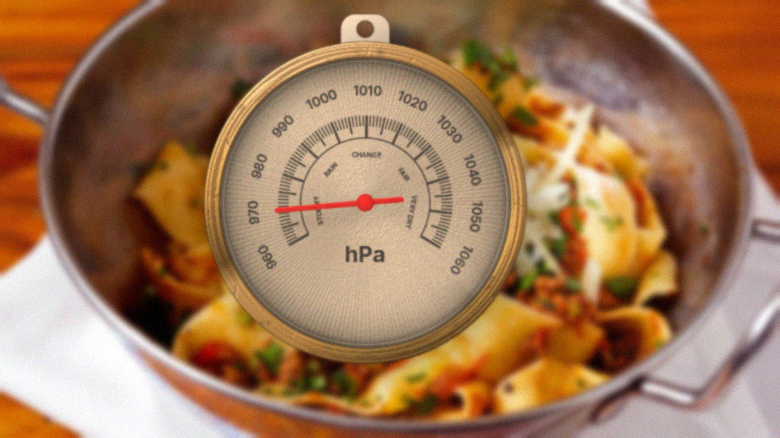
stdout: value=970 unit=hPa
